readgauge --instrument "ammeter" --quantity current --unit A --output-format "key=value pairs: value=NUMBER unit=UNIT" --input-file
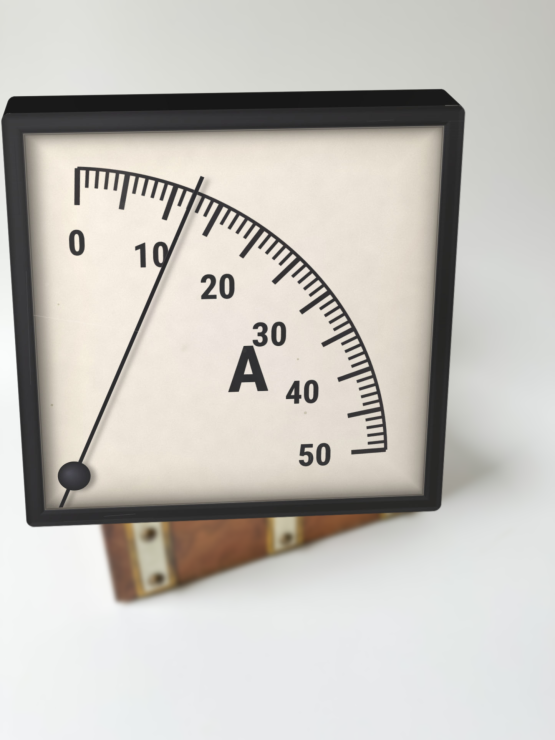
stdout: value=12 unit=A
